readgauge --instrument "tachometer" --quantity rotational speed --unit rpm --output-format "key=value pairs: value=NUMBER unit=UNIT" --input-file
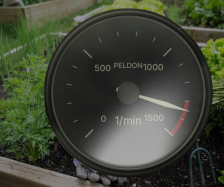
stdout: value=1350 unit=rpm
